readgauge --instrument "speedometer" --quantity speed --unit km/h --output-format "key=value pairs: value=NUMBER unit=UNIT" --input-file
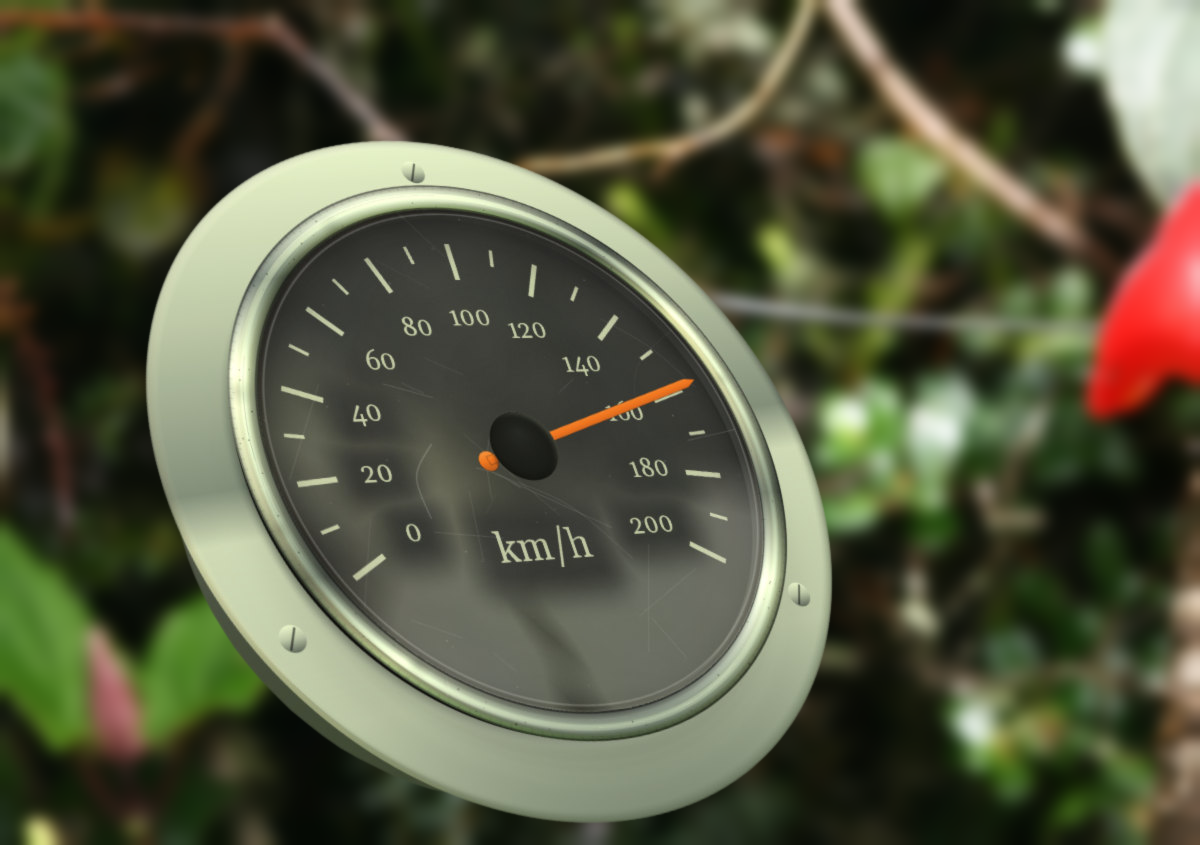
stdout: value=160 unit=km/h
